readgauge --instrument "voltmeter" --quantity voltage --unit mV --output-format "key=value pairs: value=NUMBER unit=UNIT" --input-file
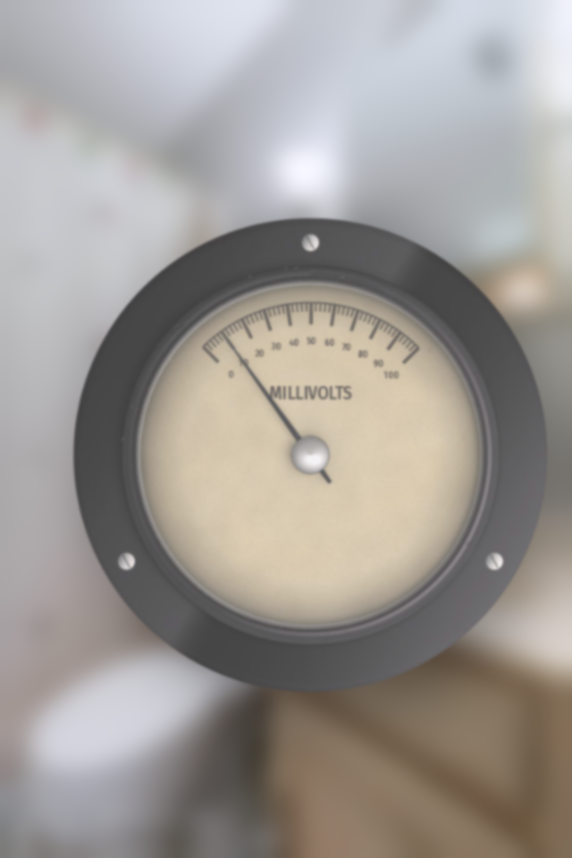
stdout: value=10 unit=mV
